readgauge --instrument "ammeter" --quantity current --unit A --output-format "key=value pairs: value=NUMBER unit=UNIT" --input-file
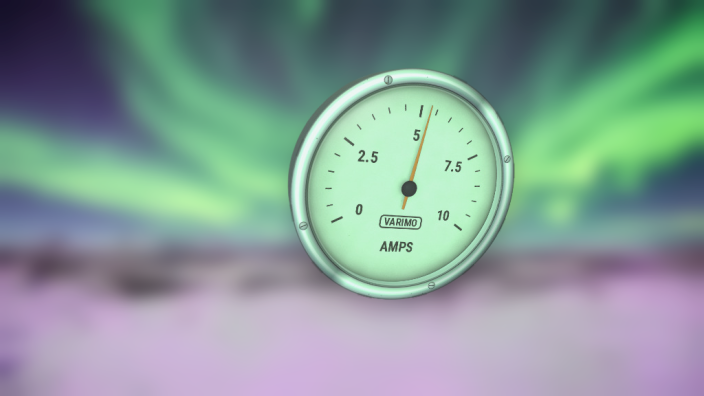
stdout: value=5.25 unit=A
